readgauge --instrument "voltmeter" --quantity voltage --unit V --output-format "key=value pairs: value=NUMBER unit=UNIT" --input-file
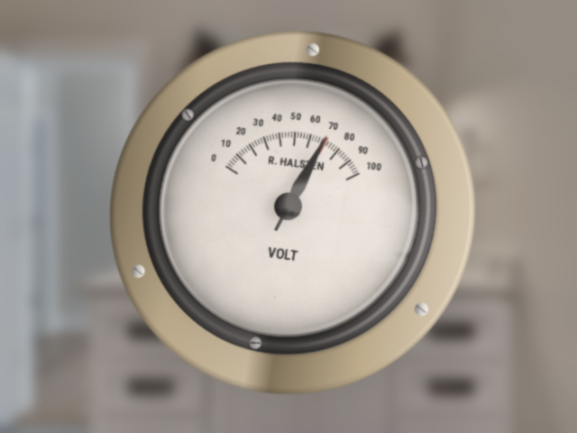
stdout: value=70 unit=V
